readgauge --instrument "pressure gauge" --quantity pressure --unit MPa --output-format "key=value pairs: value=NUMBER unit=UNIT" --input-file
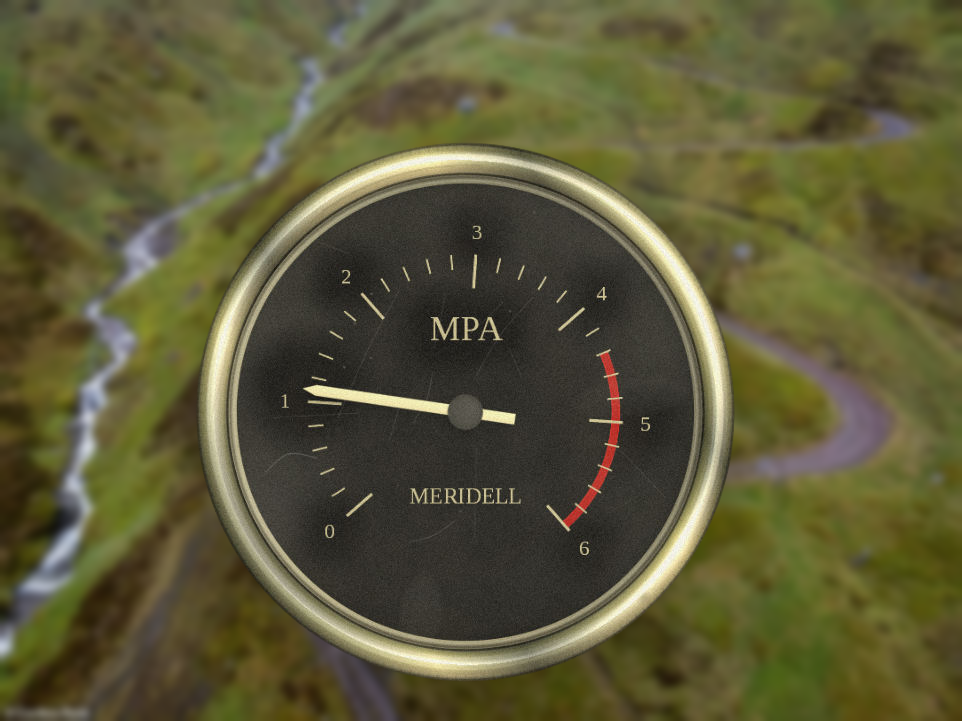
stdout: value=1.1 unit=MPa
